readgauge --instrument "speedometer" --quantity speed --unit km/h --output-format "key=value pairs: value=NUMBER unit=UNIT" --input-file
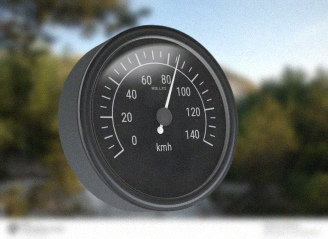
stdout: value=85 unit=km/h
